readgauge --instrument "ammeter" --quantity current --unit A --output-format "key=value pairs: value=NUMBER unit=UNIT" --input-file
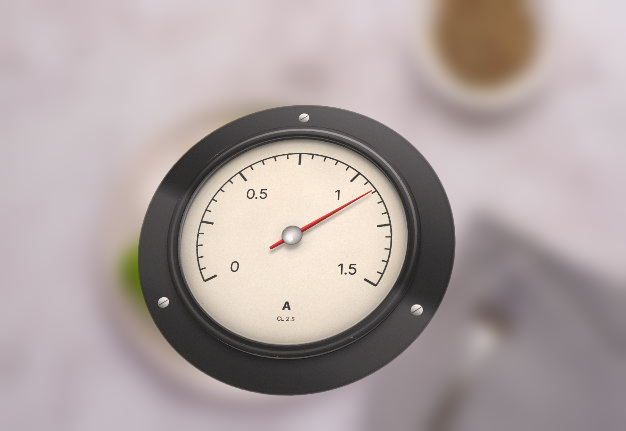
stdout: value=1.1 unit=A
